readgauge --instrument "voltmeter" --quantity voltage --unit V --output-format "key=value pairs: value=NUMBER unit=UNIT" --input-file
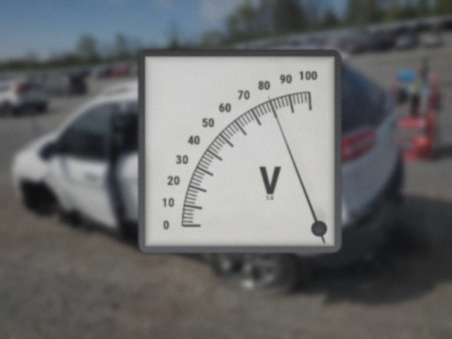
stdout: value=80 unit=V
